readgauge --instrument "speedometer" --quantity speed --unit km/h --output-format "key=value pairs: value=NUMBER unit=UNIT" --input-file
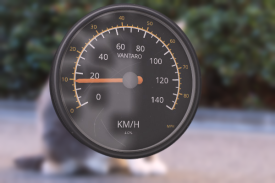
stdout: value=15 unit=km/h
